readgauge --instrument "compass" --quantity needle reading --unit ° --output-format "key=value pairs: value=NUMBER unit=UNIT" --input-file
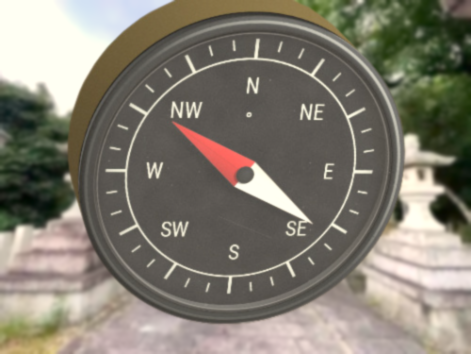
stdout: value=305 unit=°
